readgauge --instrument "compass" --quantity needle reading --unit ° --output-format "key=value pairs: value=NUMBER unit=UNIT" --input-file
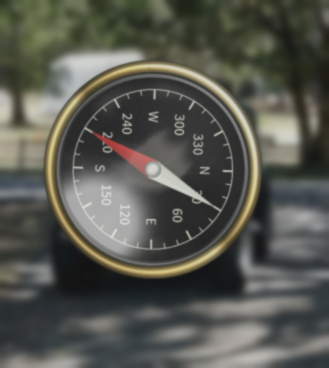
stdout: value=210 unit=°
